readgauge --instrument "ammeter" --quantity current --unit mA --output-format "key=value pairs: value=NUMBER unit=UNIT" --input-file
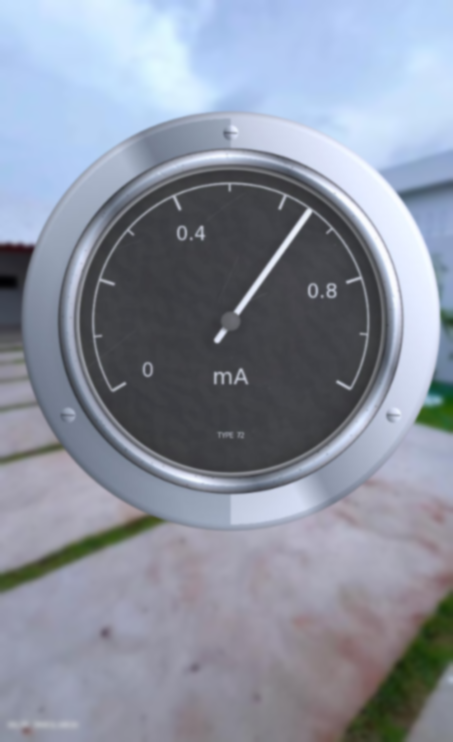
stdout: value=0.65 unit=mA
